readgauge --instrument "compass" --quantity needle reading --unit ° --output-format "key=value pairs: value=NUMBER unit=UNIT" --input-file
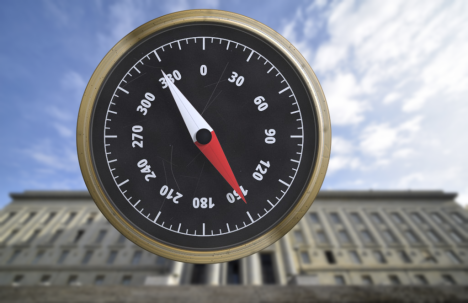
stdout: value=147.5 unit=°
